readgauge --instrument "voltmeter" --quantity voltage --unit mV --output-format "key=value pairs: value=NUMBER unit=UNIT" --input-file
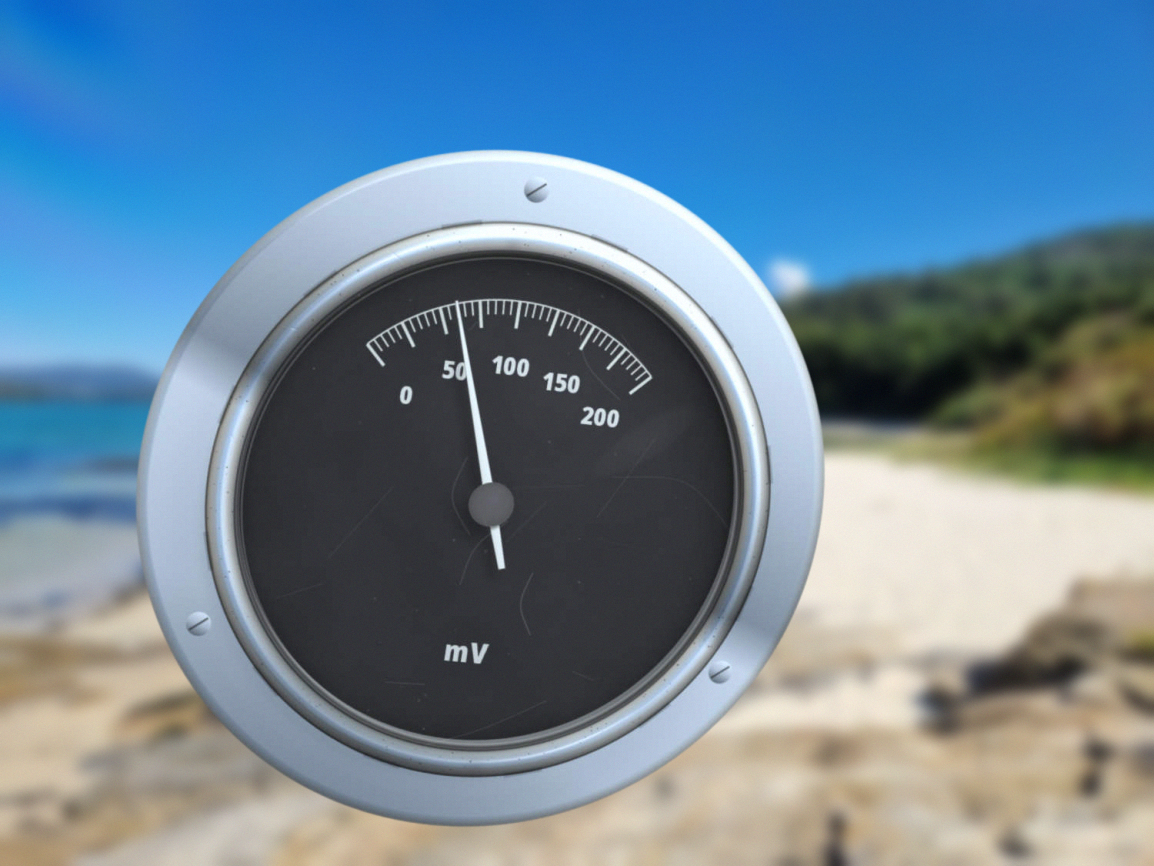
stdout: value=60 unit=mV
